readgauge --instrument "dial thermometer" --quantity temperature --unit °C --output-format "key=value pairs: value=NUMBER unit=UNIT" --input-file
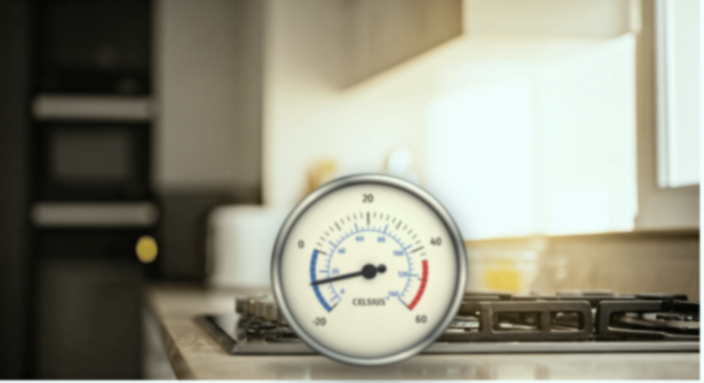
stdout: value=-10 unit=°C
